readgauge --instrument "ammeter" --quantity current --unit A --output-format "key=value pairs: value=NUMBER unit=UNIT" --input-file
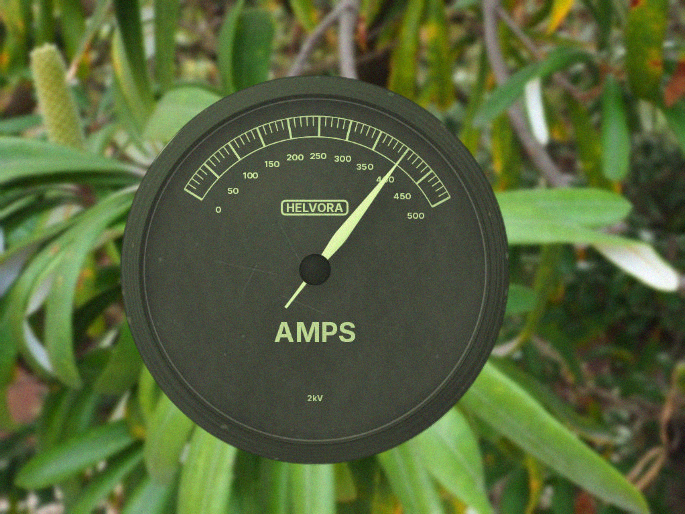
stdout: value=400 unit=A
